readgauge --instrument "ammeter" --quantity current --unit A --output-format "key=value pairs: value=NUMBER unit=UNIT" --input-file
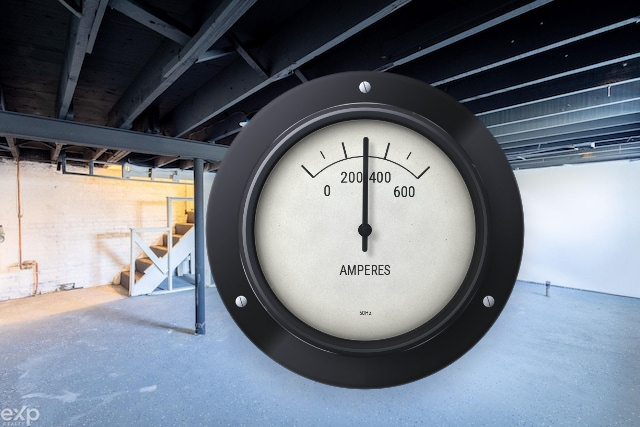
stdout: value=300 unit=A
